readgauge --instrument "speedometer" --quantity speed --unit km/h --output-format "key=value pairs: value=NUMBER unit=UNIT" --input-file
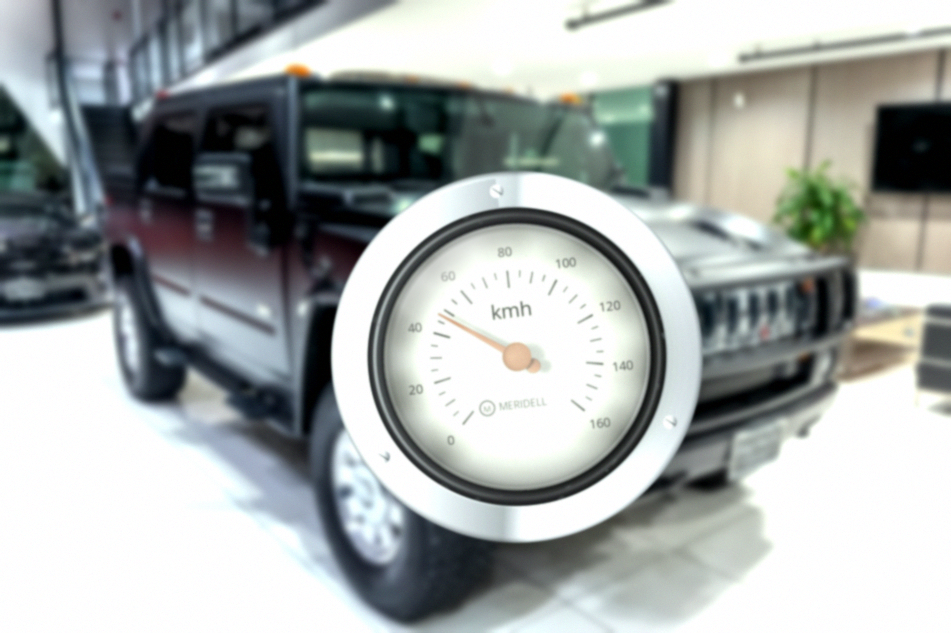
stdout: value=47.5 unit=km/h
